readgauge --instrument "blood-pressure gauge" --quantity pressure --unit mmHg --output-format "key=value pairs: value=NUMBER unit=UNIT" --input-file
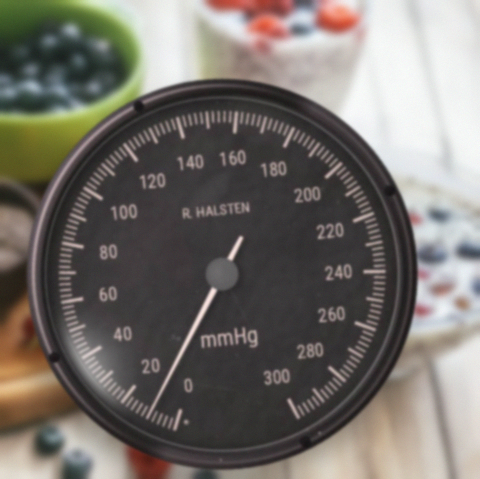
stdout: value=10 unit=mmHg
